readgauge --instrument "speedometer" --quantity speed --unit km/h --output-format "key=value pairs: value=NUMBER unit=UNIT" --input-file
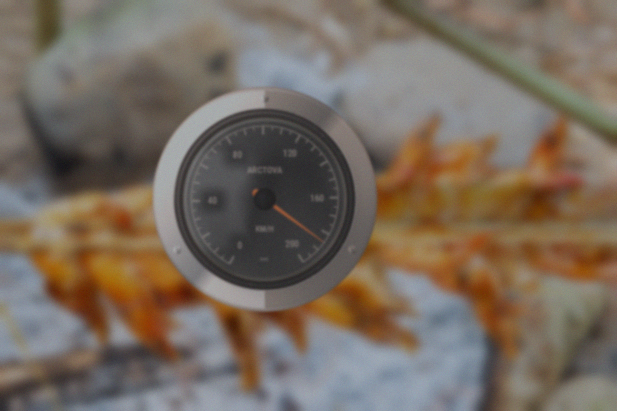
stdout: value=185 unit=km/h
